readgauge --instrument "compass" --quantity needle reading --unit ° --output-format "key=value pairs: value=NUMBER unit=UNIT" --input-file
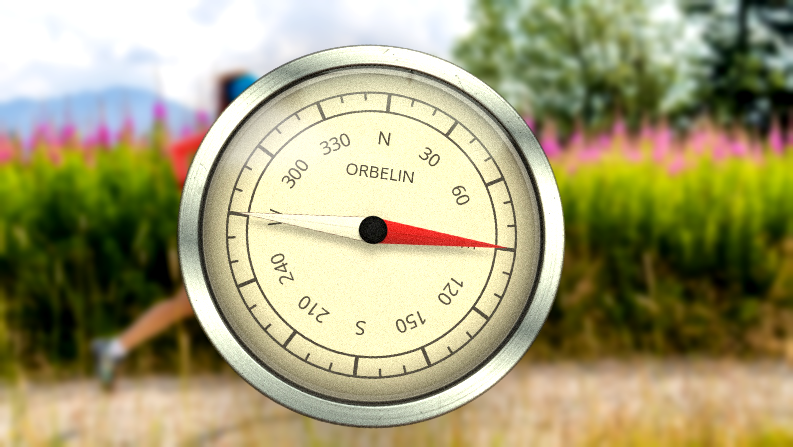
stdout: value=90 unit=°
